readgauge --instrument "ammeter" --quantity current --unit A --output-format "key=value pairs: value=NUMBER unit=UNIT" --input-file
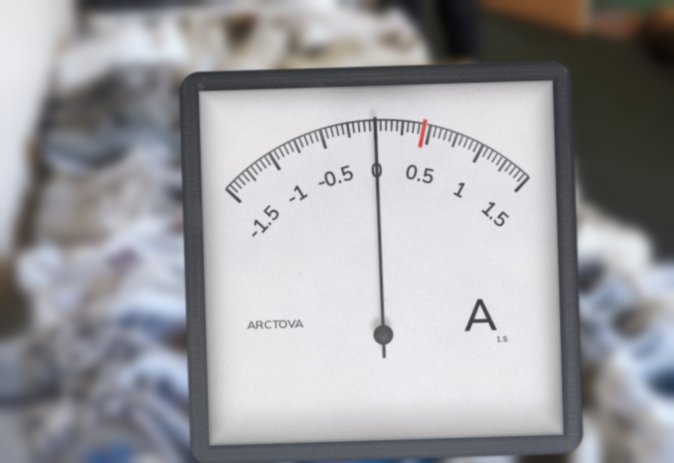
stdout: value=0 unit=A
